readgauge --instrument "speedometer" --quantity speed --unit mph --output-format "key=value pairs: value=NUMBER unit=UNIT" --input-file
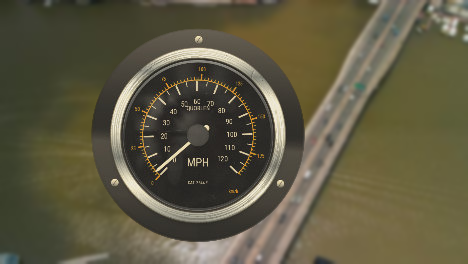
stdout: value=2.5 unit=mph
